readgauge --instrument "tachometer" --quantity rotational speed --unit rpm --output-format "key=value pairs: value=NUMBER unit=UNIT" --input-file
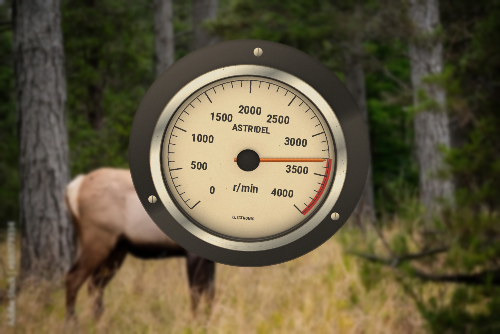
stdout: value=3300 unit=rpm
